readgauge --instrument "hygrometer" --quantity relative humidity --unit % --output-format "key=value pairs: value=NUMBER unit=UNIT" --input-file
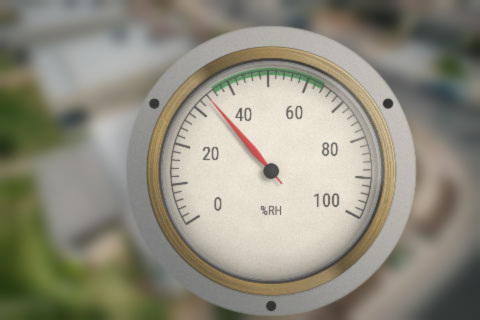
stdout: value=34 unit=%
